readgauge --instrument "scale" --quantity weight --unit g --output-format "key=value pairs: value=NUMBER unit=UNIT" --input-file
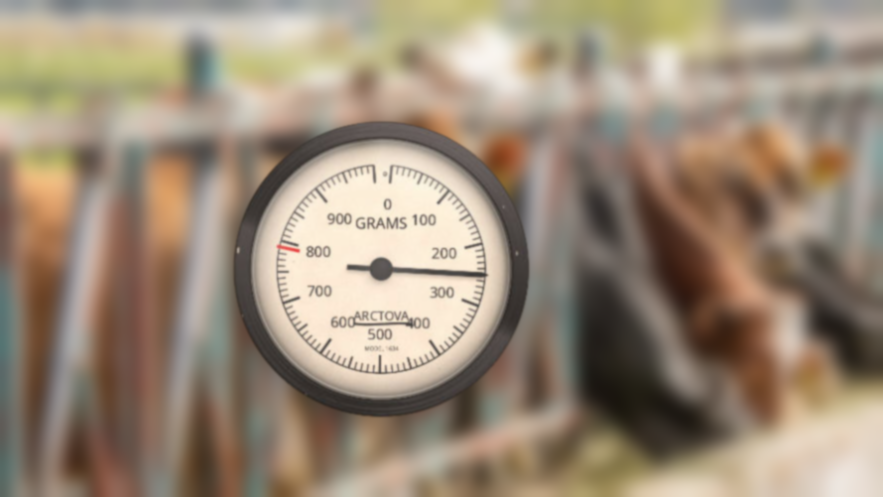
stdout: value=250 unit=g
